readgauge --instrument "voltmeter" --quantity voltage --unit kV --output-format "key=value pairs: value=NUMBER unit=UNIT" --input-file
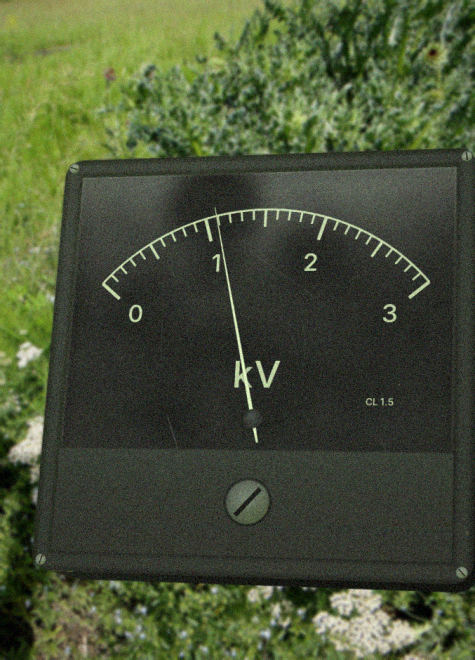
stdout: value=1.1 unit=kV
